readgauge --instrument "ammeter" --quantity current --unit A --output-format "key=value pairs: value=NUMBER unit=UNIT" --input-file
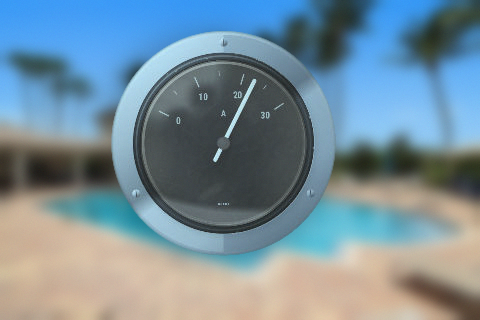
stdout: value=22.5 unit=A
